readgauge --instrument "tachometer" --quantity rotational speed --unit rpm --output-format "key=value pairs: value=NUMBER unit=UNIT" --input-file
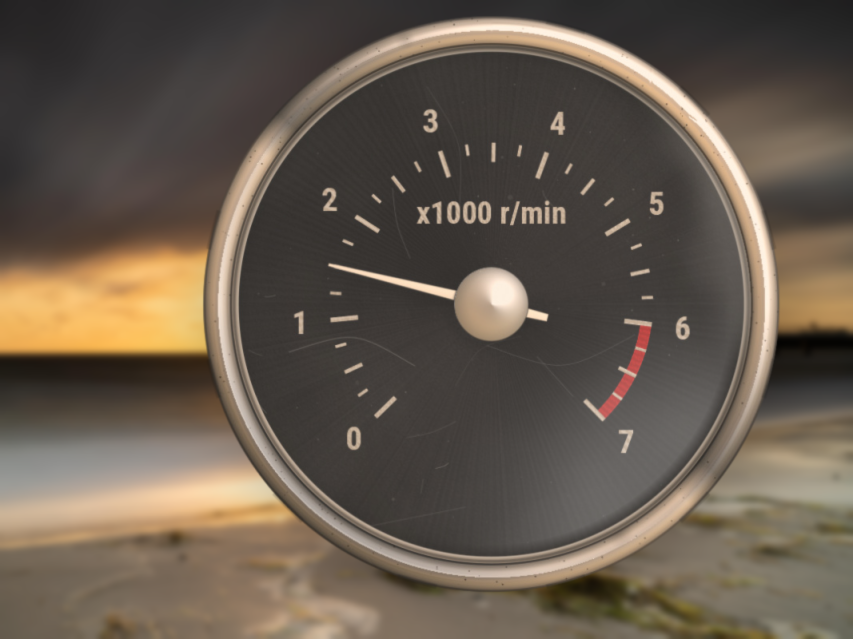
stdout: value=1500 unit=rpm
